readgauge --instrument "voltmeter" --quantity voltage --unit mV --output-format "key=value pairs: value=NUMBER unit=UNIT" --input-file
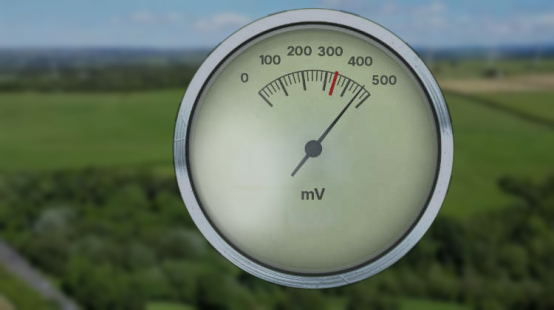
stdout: value=460 unit=mV
